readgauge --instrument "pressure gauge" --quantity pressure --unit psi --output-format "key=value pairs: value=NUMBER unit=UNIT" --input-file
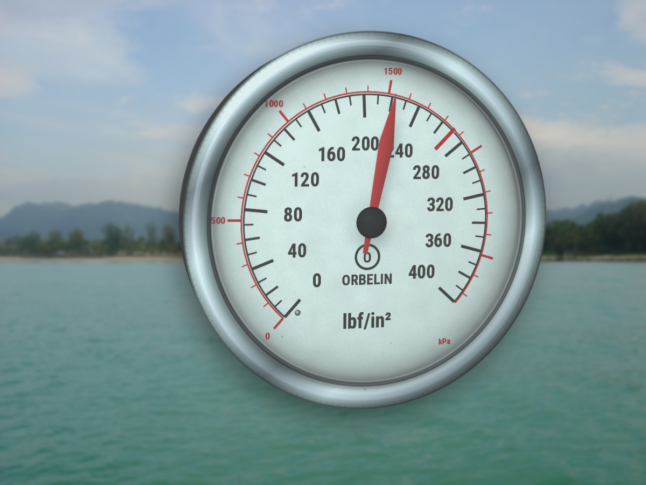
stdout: value=220 unit=psi
